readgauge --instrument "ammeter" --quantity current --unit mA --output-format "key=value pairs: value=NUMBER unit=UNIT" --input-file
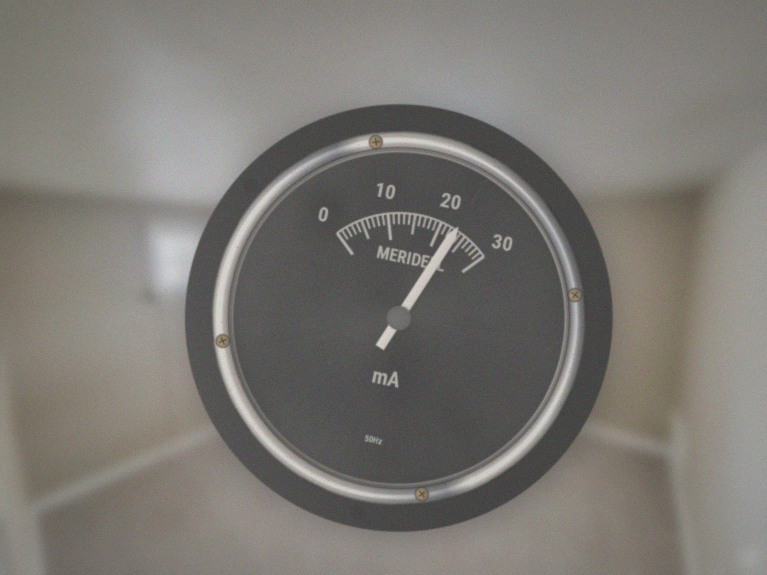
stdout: value=23 unit=mA
